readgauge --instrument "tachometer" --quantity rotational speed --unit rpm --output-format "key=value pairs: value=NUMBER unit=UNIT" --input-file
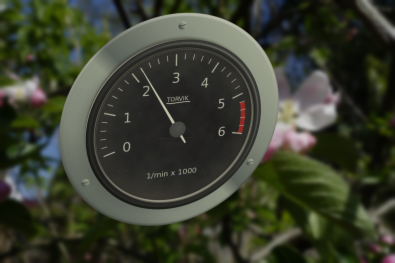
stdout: value=2200 unit=rpm
